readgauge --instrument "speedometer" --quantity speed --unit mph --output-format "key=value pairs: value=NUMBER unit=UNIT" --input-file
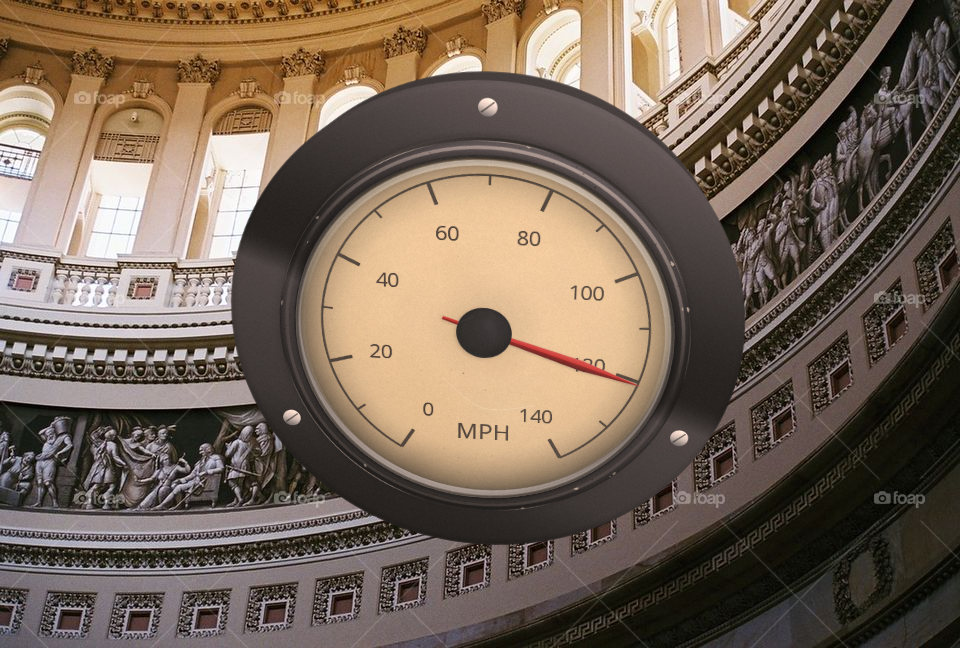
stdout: value=120 unit=mph
